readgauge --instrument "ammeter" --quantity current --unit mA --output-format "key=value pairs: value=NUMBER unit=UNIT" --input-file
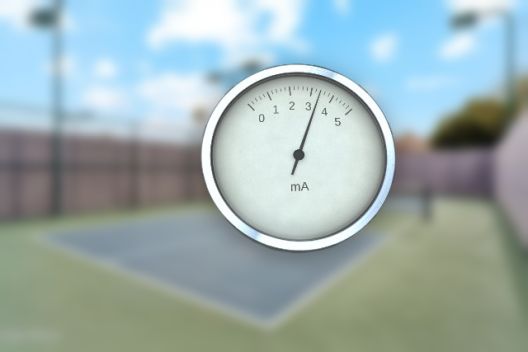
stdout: value=3.4 unit=mA
